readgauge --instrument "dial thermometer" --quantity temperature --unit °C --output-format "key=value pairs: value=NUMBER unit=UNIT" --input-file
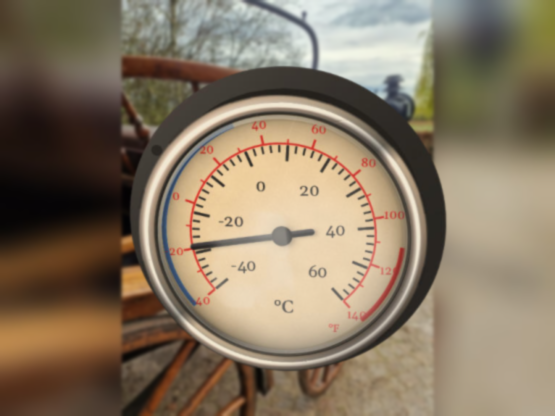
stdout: value=-28 unit=°C
